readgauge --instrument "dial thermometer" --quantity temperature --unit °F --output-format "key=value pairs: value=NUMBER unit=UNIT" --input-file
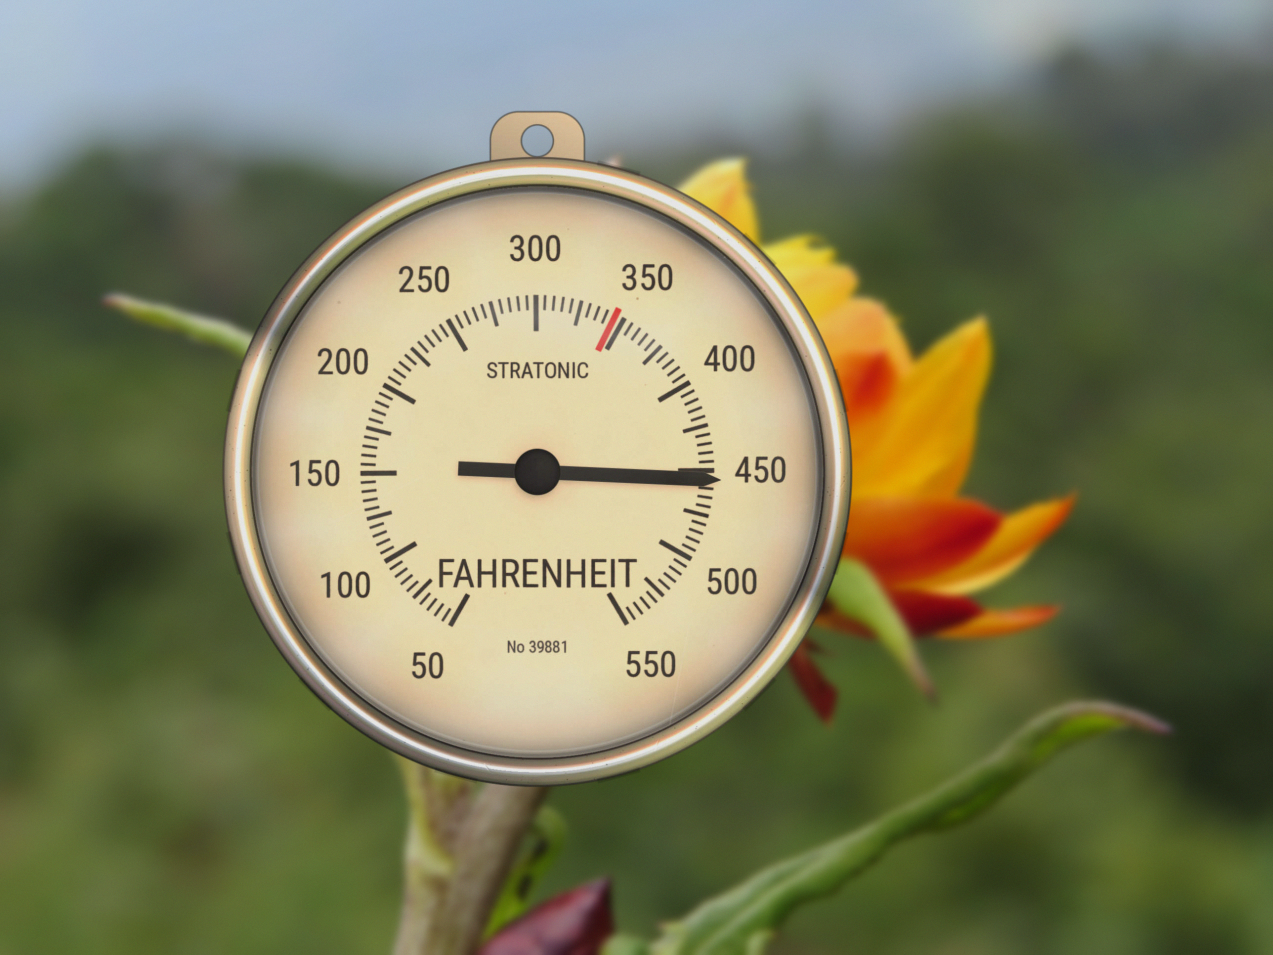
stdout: value=455 unit=°F
